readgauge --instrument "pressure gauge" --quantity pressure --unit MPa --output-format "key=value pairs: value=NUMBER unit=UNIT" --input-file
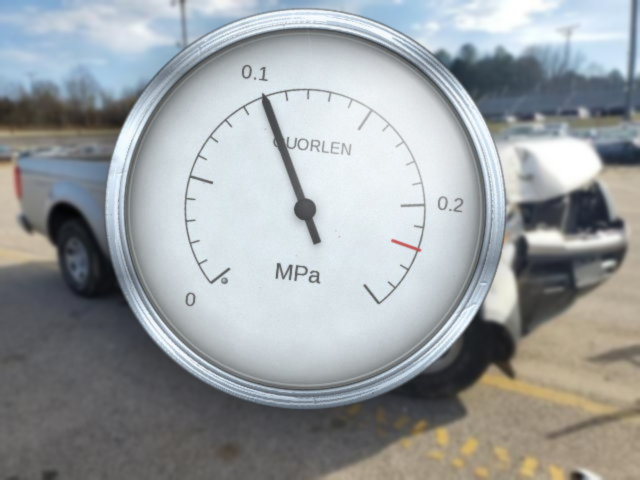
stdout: value=0.1 unit=MPa
